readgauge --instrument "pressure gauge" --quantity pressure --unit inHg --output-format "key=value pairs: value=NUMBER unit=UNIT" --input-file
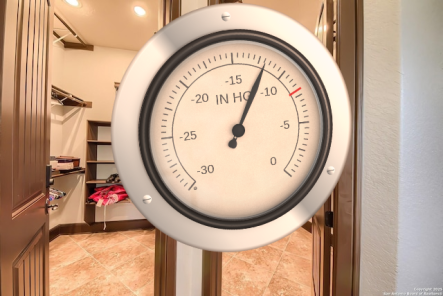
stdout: value=-12 unit=inHg
